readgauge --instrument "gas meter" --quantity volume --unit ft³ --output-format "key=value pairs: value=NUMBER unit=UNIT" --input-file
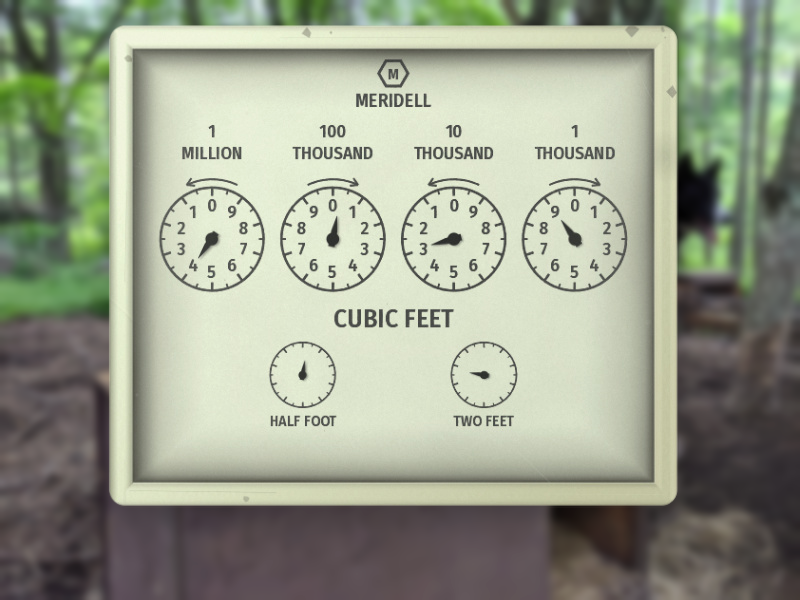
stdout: value=402900 unit=ft³
